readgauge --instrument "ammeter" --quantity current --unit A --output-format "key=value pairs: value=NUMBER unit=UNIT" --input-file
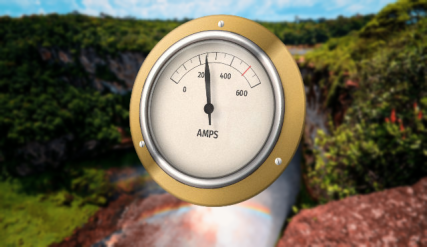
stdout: value=250 unit=A
